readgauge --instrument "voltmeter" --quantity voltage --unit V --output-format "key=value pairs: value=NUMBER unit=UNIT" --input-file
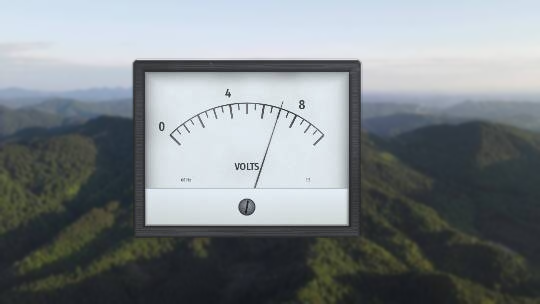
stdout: value=7 unit=V
